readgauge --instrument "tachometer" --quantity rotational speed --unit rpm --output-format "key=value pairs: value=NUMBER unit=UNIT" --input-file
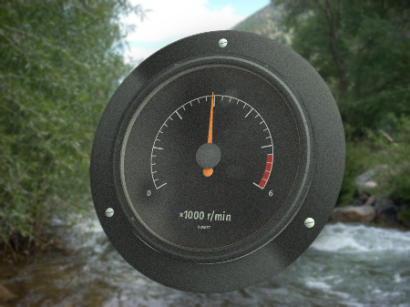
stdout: value=3000 unit=rpm
